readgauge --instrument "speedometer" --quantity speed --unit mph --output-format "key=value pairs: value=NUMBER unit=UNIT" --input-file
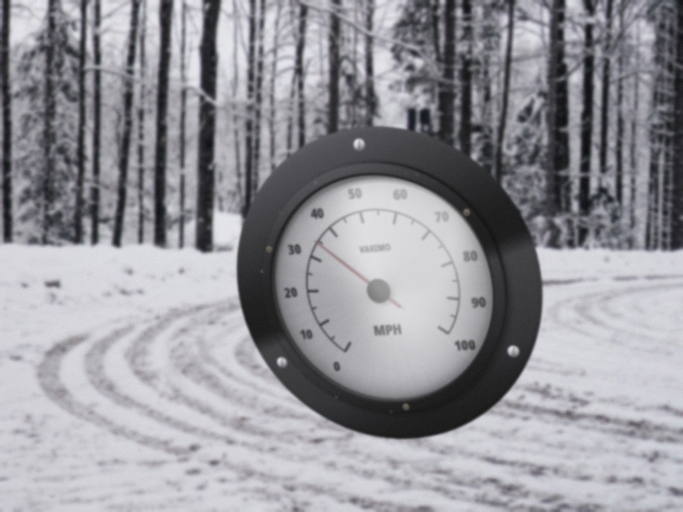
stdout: value=35 unit=mph
